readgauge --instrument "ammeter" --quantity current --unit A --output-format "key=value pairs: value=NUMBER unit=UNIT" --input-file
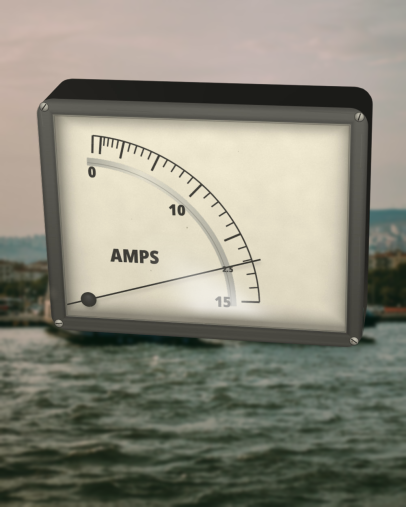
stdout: value=13.5 unit=A
